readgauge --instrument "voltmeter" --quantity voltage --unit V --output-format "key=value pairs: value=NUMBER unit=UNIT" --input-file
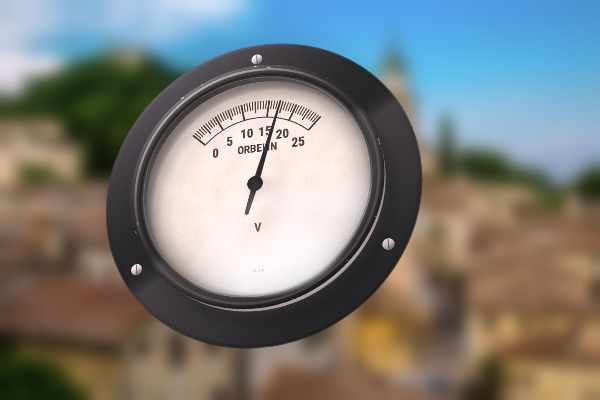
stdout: value=17.5 unit=V
